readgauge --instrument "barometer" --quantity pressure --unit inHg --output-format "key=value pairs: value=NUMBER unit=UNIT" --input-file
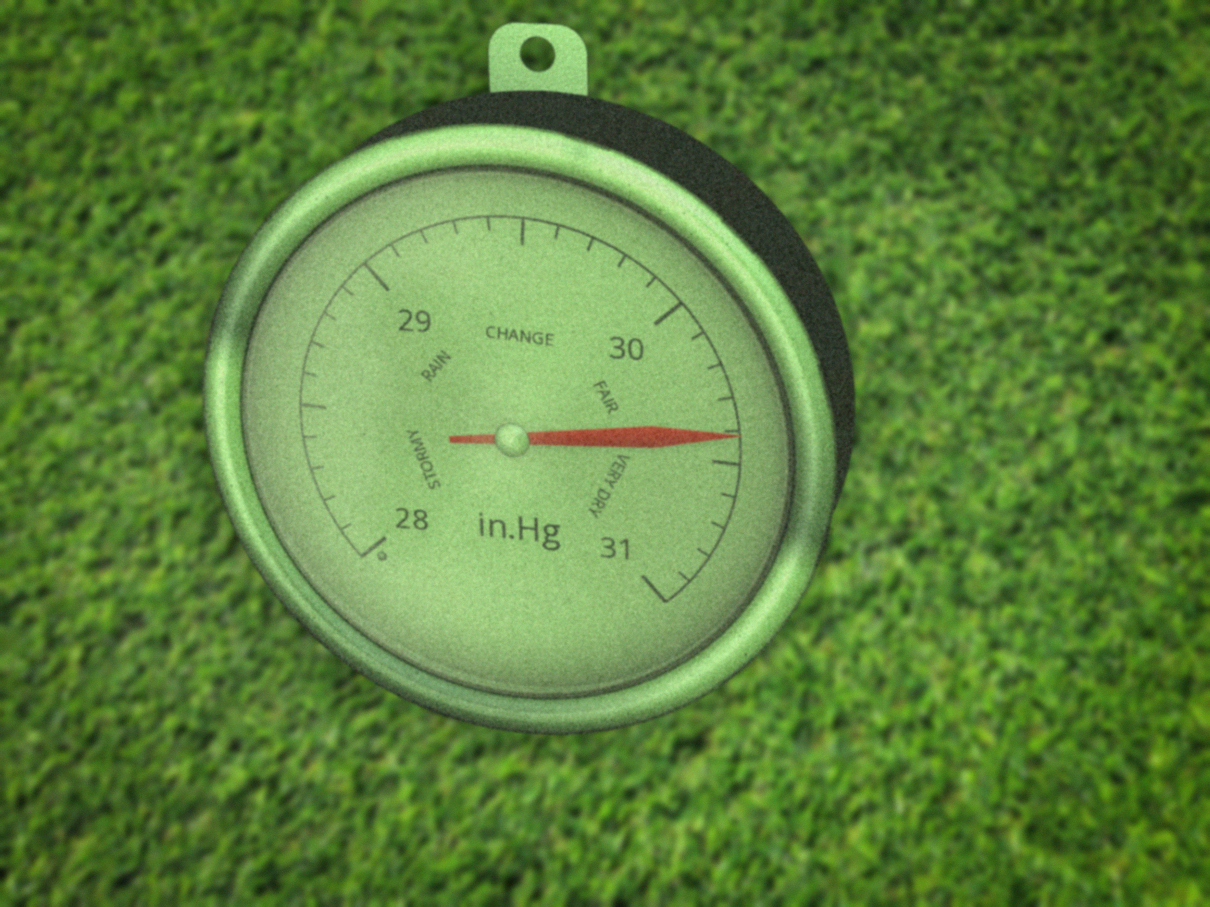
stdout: value=30.4 unit=inHg
